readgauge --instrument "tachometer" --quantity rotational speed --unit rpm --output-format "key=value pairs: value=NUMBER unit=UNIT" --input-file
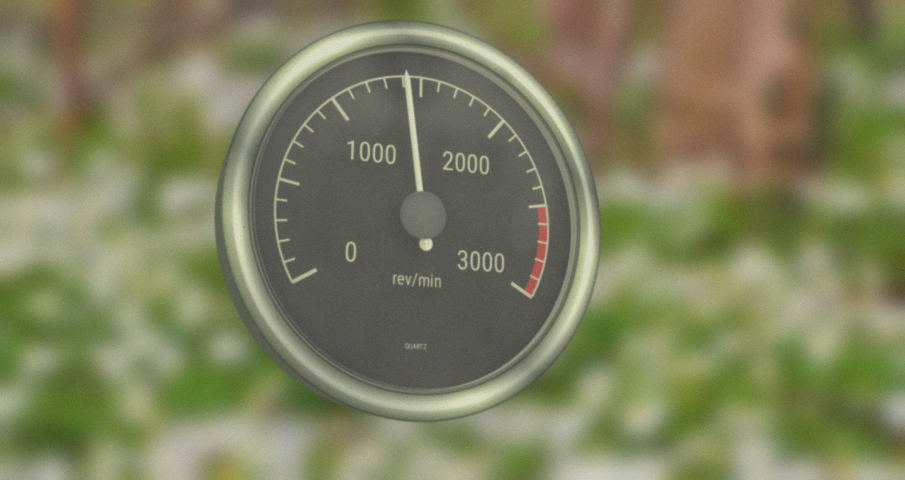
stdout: value=1400 unit=rpm
